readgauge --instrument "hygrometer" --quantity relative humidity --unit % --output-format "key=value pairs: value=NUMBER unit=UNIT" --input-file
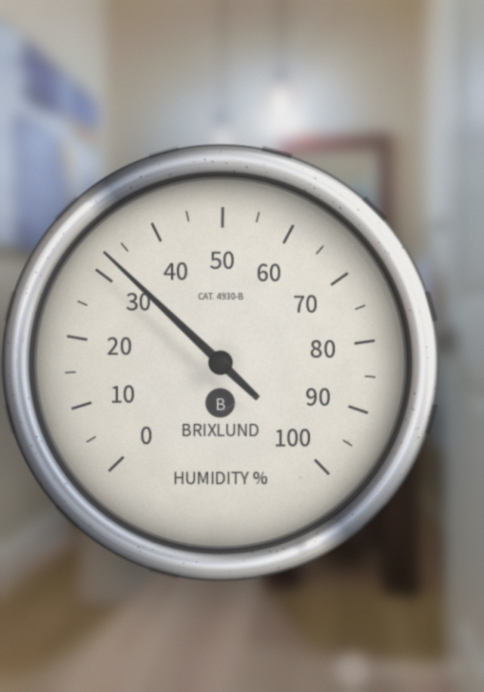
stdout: value=32.5 unit=%
